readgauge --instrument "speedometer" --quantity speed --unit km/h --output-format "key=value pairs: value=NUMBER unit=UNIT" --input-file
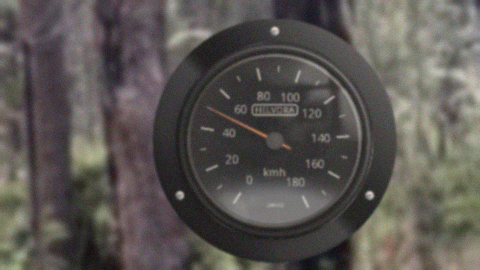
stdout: value=50 unit=km/h
